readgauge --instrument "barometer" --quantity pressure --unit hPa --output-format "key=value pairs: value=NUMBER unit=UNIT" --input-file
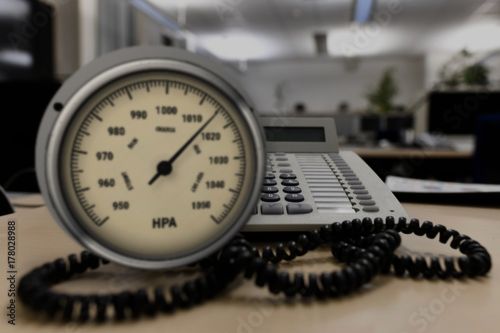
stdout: value=1015 unit=hPa
